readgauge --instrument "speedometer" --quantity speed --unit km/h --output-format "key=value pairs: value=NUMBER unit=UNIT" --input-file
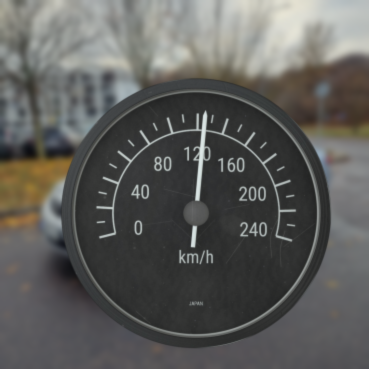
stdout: value=125 unit=km/h
